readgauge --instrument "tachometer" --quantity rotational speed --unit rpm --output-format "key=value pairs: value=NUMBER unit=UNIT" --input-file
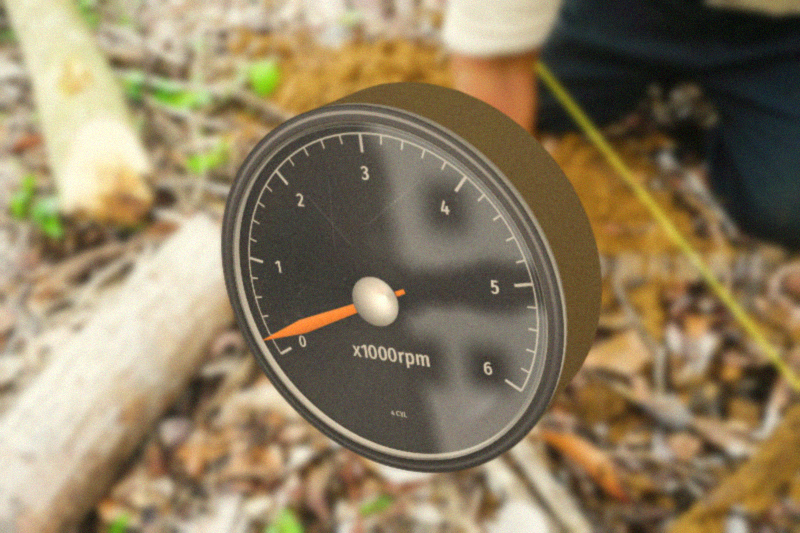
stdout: value=200 unit=rpm
